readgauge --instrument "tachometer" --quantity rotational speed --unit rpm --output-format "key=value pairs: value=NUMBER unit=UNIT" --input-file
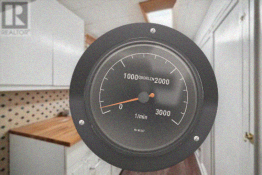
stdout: value=100 unit=rpm
